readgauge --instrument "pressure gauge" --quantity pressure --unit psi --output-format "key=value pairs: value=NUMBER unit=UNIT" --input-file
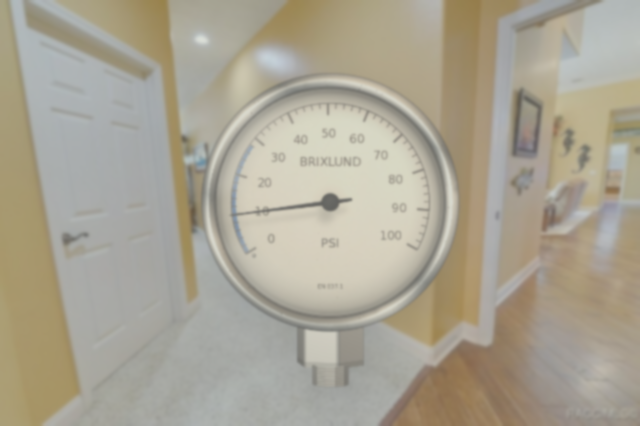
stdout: value=10 unit=psi
